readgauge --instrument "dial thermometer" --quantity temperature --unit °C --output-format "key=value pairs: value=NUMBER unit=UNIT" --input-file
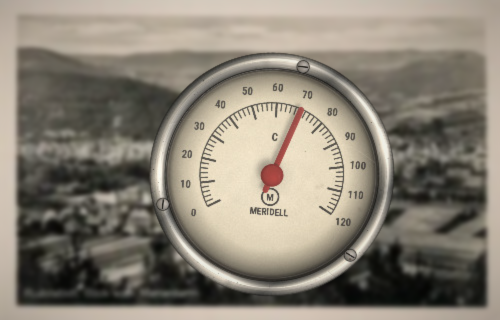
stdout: value=70 unit=°C
